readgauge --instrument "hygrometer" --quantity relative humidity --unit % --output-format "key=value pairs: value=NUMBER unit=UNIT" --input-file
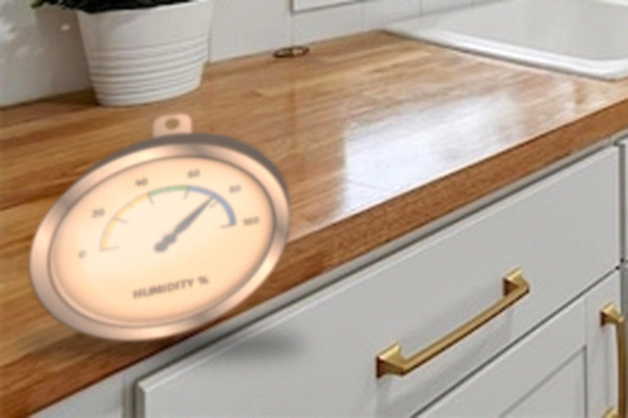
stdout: value=75 unit=%
